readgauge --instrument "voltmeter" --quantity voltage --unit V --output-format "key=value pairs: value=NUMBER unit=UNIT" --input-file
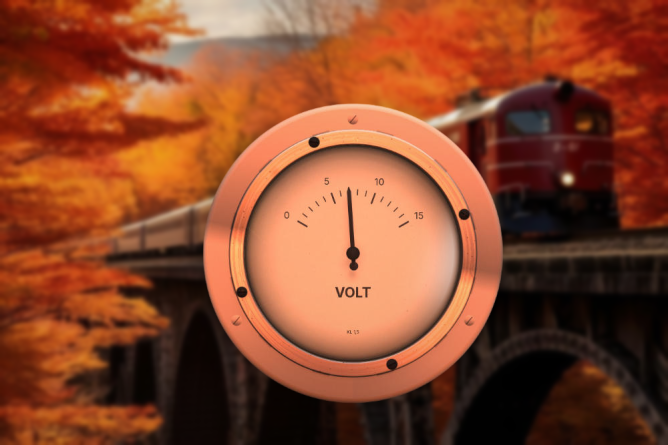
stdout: value=7 unit=V
